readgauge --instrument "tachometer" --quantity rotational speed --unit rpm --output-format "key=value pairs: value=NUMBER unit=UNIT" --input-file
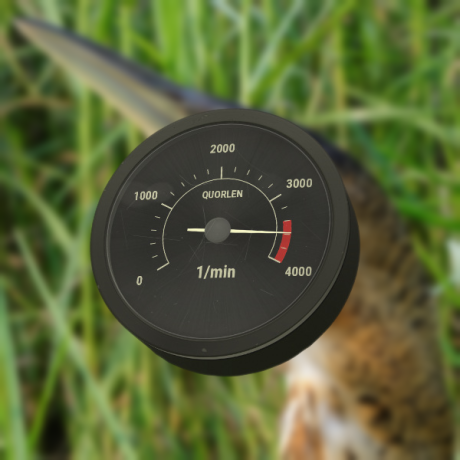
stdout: value=3600 unit=rpm
